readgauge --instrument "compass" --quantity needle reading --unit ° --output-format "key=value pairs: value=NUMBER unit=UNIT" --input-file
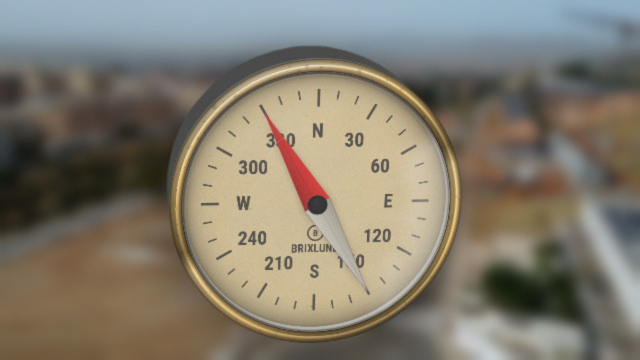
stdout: value=330 unit=°
